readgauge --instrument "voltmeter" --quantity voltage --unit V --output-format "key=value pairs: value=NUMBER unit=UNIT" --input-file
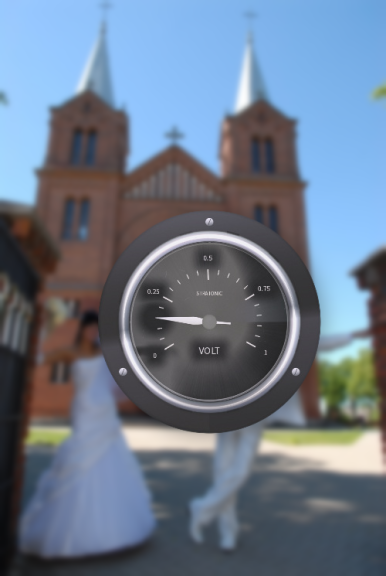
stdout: value=0.15 unit=V
